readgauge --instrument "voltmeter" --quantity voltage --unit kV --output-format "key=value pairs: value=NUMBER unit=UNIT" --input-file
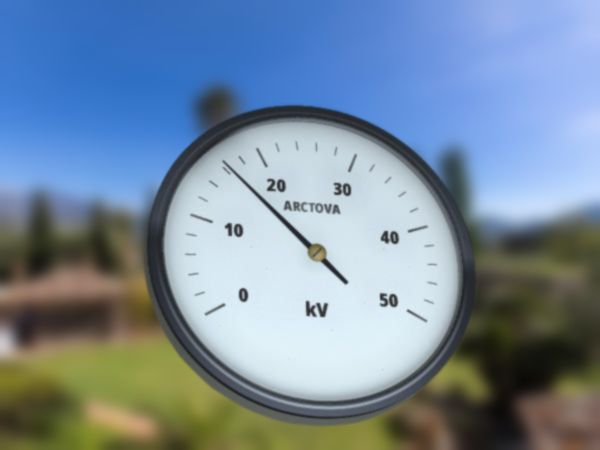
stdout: value=16 unit=kV
